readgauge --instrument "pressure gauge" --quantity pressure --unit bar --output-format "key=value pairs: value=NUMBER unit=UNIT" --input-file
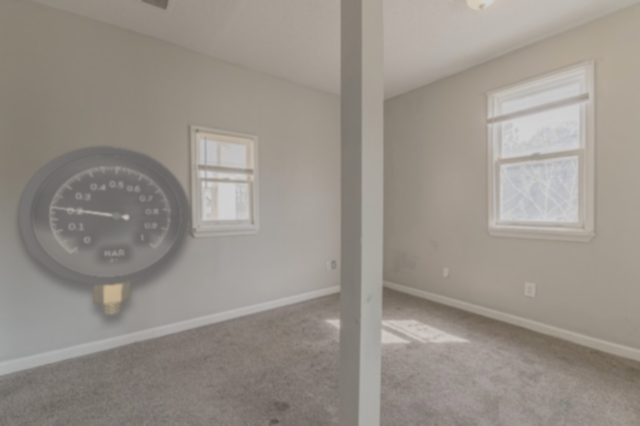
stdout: value=0.2 unit=bar
